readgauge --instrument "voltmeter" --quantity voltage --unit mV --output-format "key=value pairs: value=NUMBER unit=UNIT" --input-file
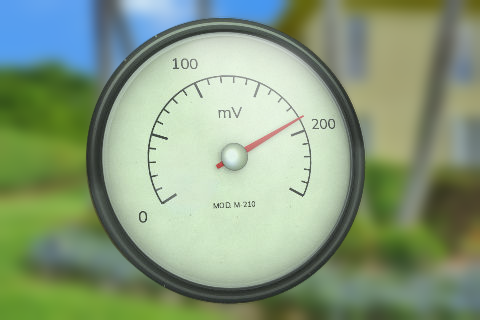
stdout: value=190 unit=mV
